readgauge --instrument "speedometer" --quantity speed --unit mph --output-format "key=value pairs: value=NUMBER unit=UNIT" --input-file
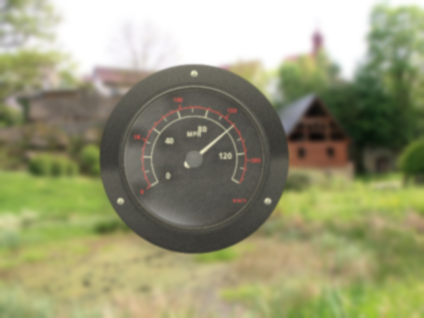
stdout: value=100 unit=mph
